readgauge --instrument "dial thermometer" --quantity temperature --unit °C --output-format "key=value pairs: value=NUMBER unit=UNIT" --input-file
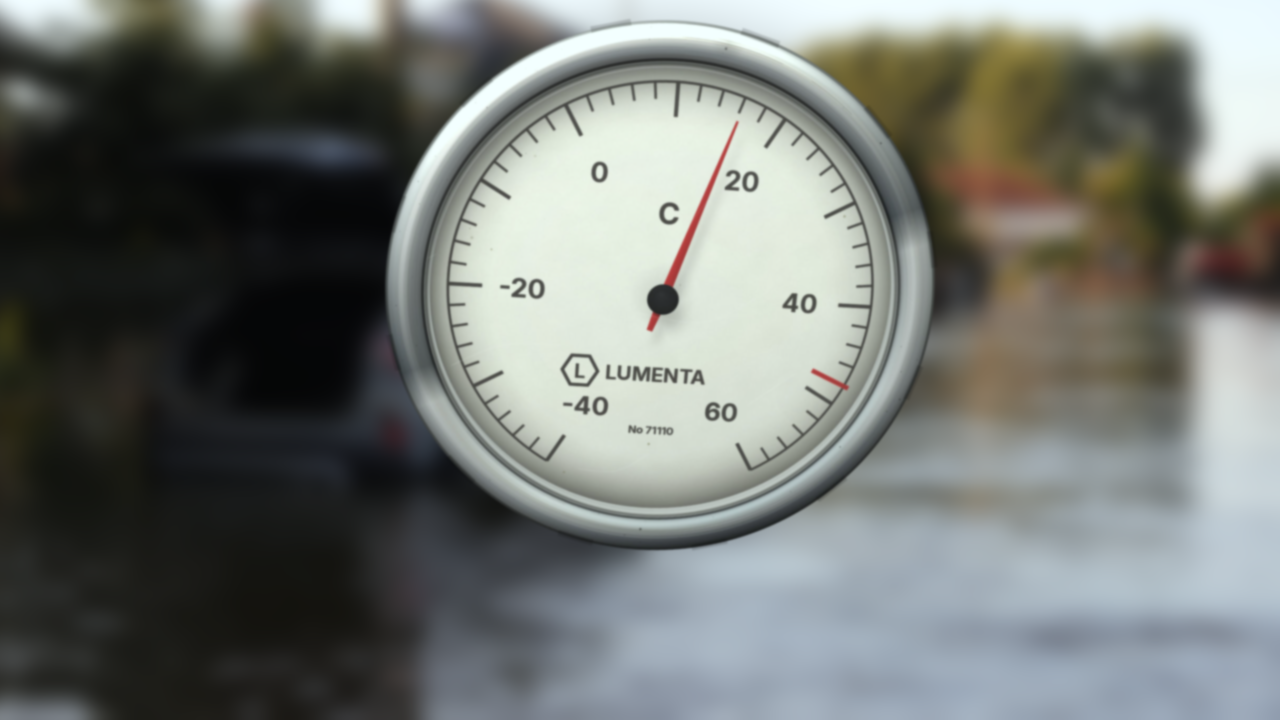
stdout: value=16 unit=°C
